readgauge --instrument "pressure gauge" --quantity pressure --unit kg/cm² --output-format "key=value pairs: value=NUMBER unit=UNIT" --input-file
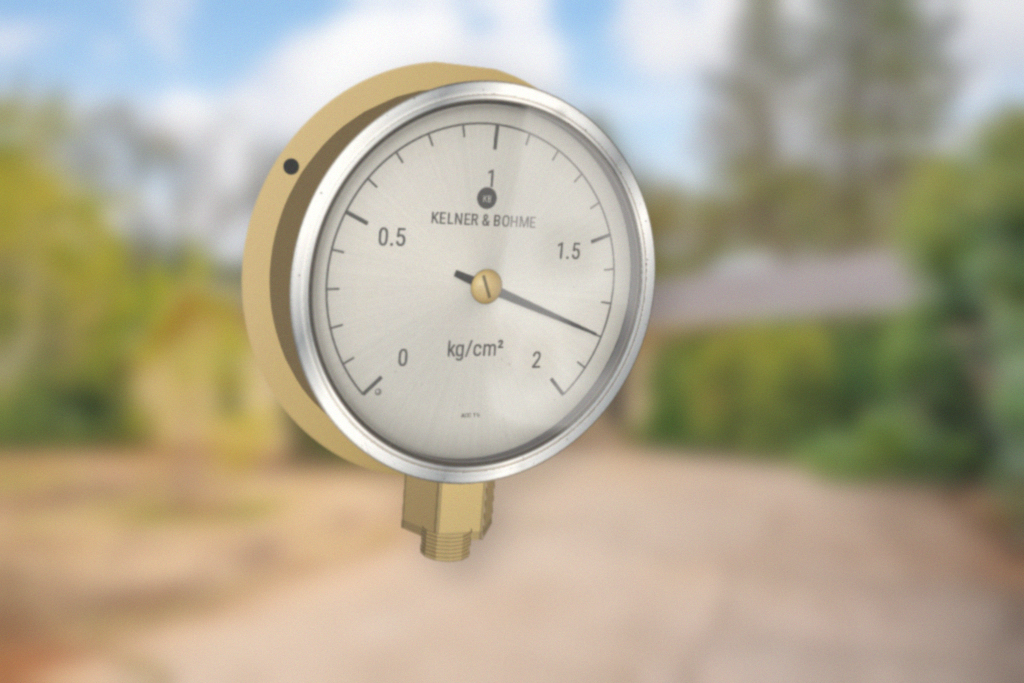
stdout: value=1.8 unit=kg/cm²
